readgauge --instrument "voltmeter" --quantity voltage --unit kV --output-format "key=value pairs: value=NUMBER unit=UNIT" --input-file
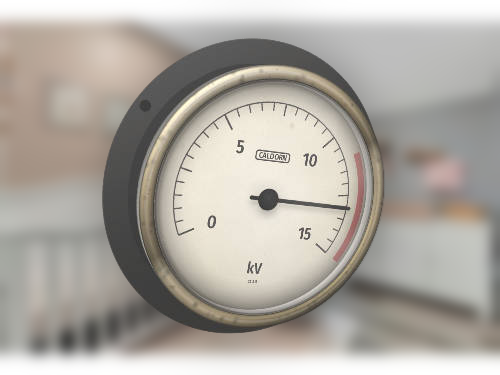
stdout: value=13 unit=kV
